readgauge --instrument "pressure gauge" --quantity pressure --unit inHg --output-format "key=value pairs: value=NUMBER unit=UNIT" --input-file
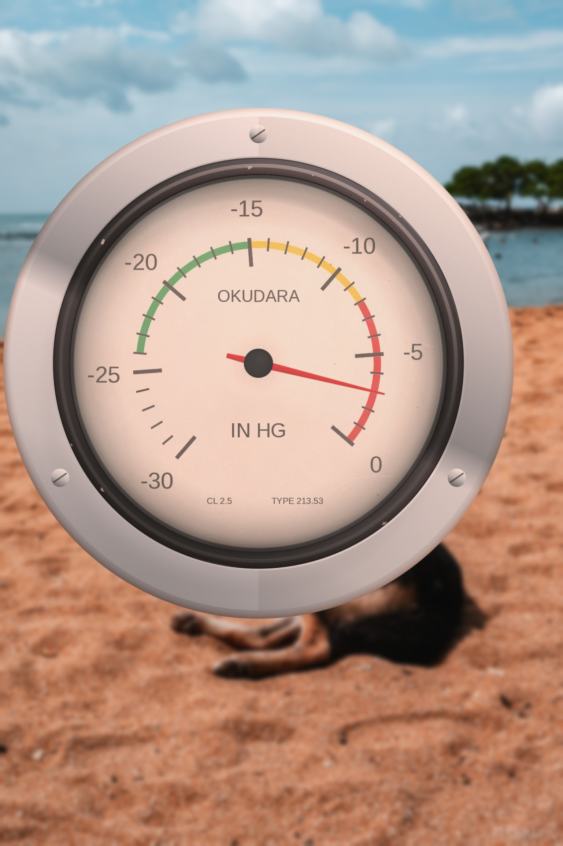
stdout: value=-3 unit=inHg
